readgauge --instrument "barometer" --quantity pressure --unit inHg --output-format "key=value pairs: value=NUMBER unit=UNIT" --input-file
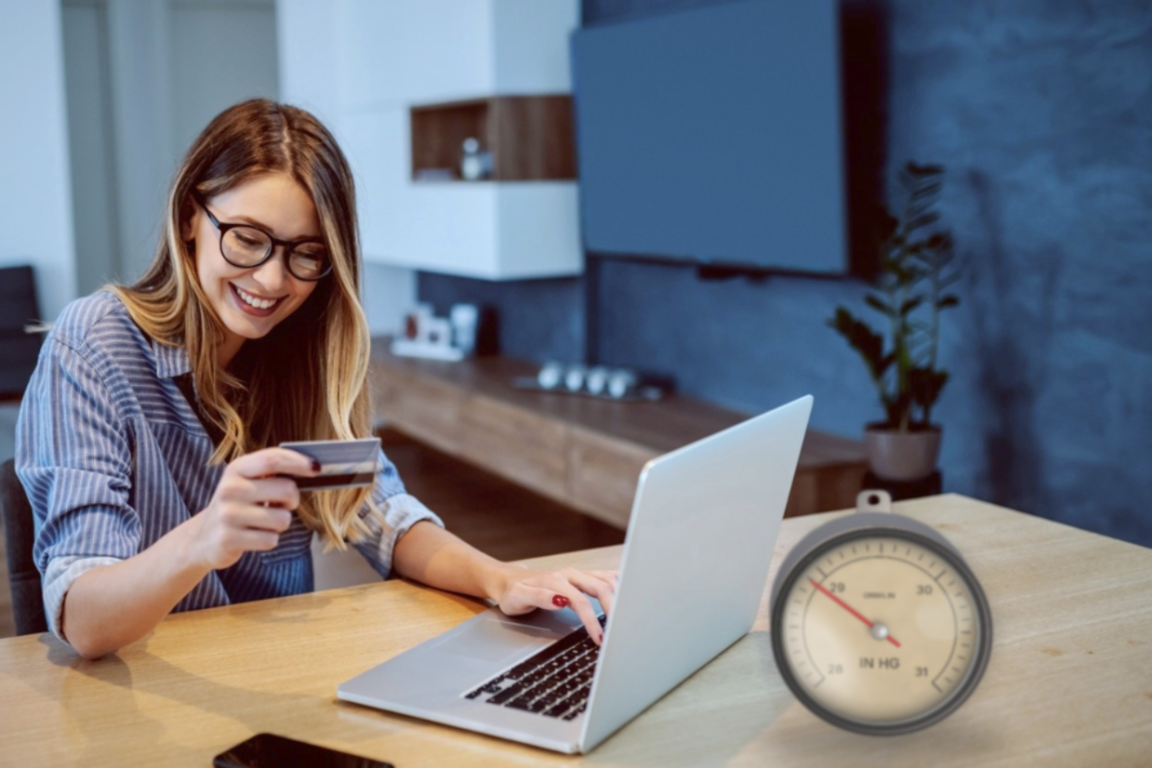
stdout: value=28.9 unit=inHg
